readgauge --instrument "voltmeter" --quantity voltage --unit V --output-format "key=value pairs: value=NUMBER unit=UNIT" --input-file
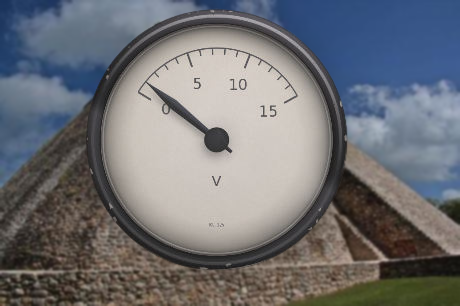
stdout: value=1 unit=V
